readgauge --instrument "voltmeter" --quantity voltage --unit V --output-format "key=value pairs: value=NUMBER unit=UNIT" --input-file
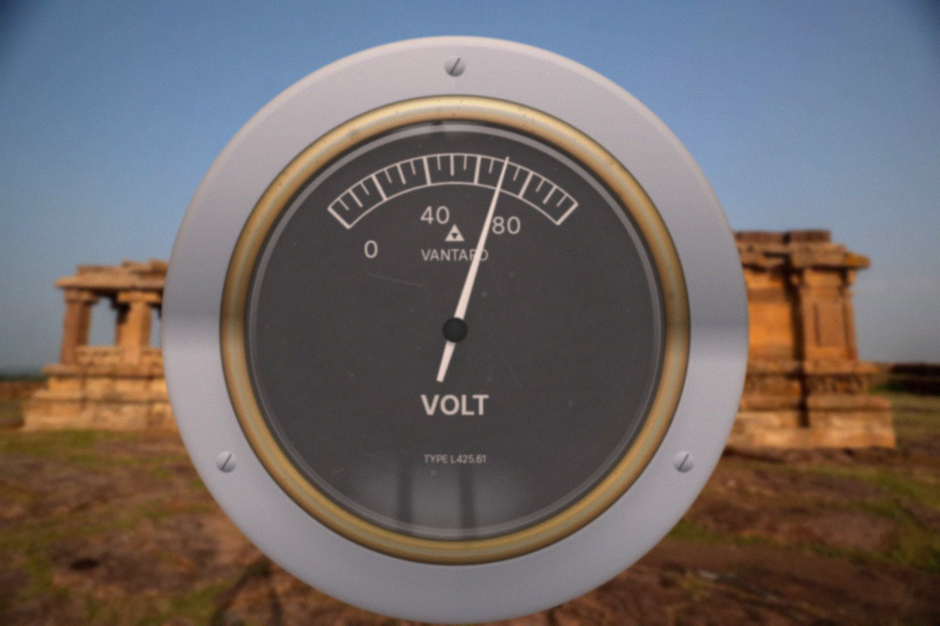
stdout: value=70 unit=V
